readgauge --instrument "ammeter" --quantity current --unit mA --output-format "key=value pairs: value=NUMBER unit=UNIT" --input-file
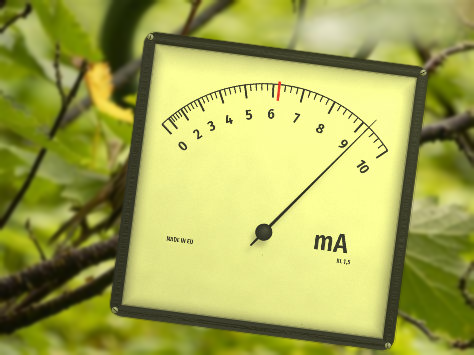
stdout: value=9.2 unit=mA
